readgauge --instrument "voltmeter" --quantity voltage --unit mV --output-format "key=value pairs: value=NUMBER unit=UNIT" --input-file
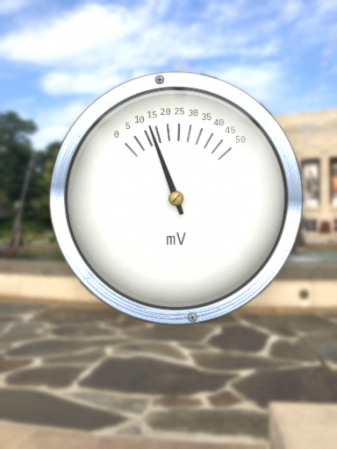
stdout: value=12.5 unit=mV
